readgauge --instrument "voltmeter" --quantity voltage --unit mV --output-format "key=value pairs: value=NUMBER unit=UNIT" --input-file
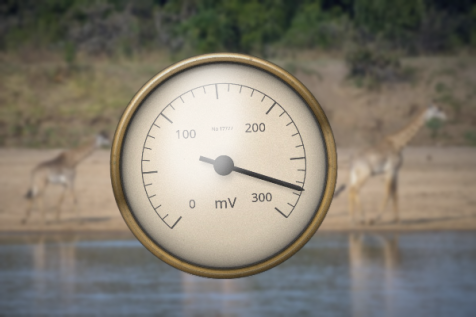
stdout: value=275 unit=mV
